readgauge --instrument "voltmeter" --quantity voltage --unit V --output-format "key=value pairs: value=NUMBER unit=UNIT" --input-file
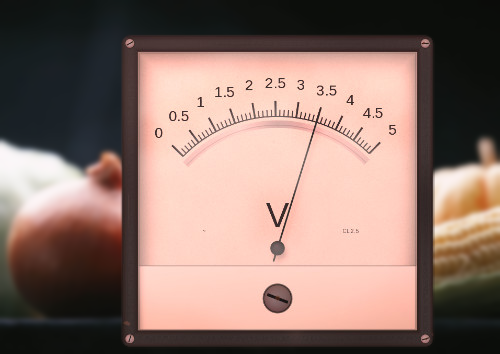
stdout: value=3.5 unit=V
